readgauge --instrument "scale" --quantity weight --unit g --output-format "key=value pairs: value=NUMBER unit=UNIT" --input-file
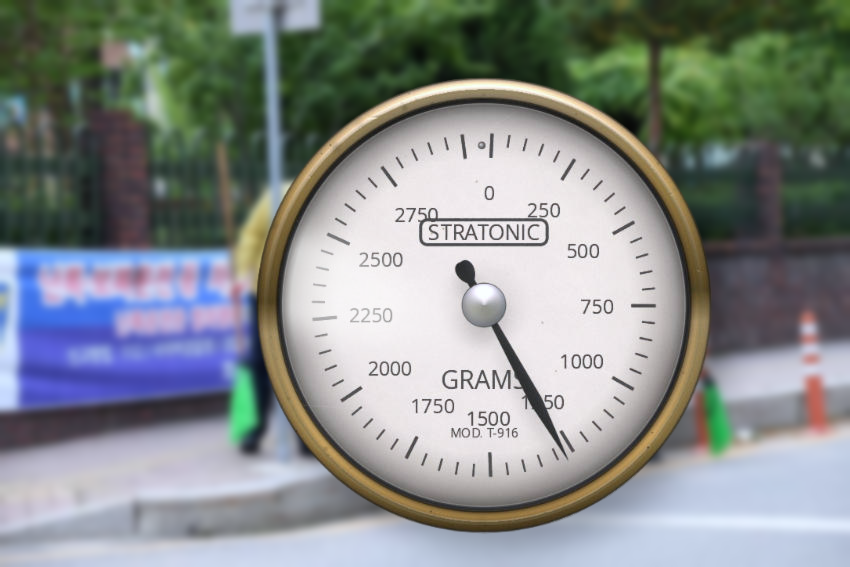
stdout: value=1275 unit=g
